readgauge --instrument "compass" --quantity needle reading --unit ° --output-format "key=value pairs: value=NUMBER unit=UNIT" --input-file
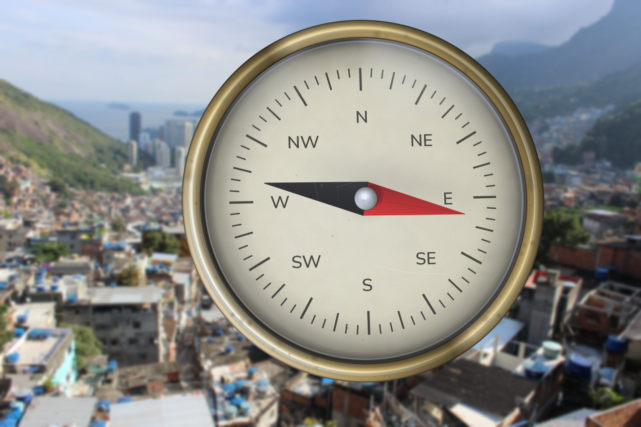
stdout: value=100 unit=°
